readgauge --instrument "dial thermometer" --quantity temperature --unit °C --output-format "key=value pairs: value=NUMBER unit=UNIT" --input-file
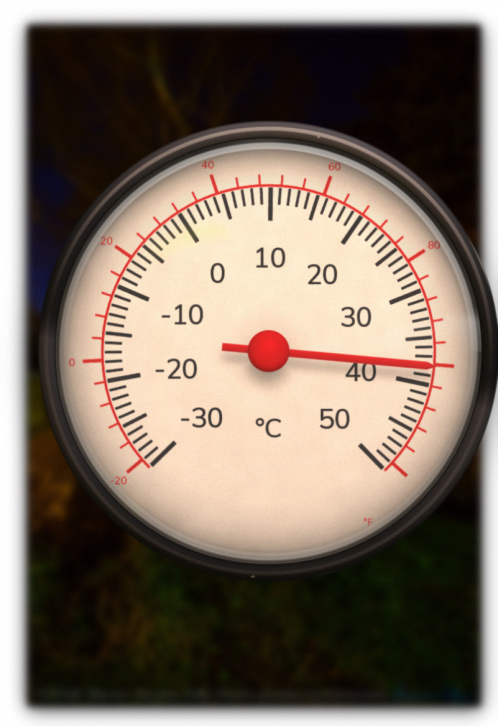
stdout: value=38 unit=°C
